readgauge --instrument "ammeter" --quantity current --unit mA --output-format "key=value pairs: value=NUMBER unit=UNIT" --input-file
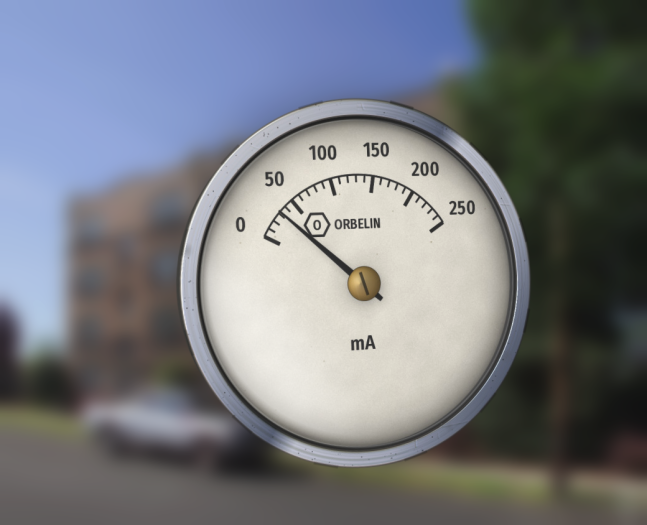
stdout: value=30 unit=mA
